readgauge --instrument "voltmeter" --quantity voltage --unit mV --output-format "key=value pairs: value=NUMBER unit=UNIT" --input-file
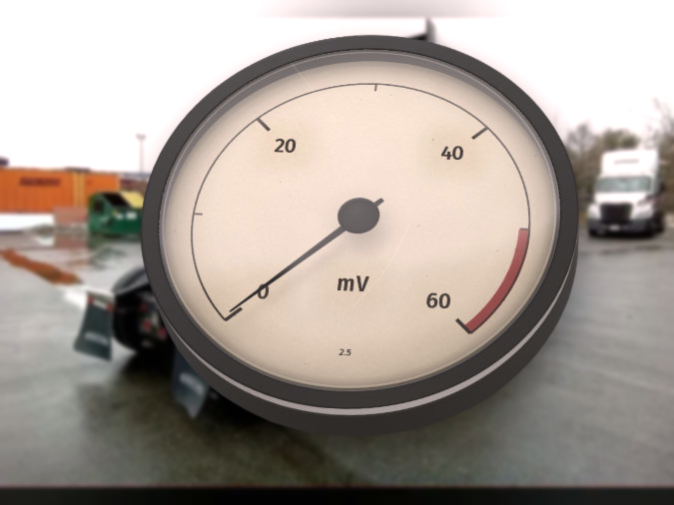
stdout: value=0 unit=mV
